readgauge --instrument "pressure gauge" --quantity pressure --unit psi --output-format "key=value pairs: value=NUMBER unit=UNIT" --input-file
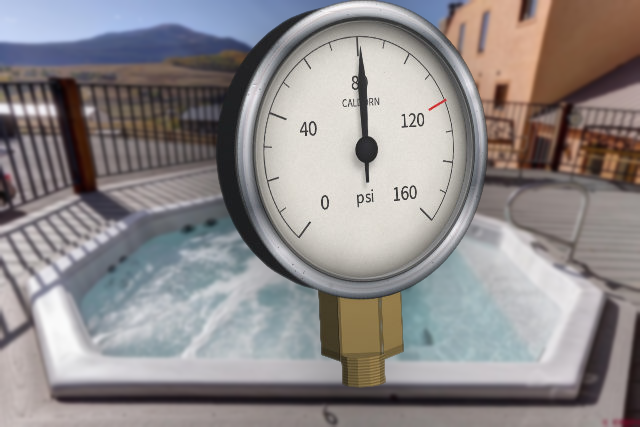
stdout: value=80 unit=psi
